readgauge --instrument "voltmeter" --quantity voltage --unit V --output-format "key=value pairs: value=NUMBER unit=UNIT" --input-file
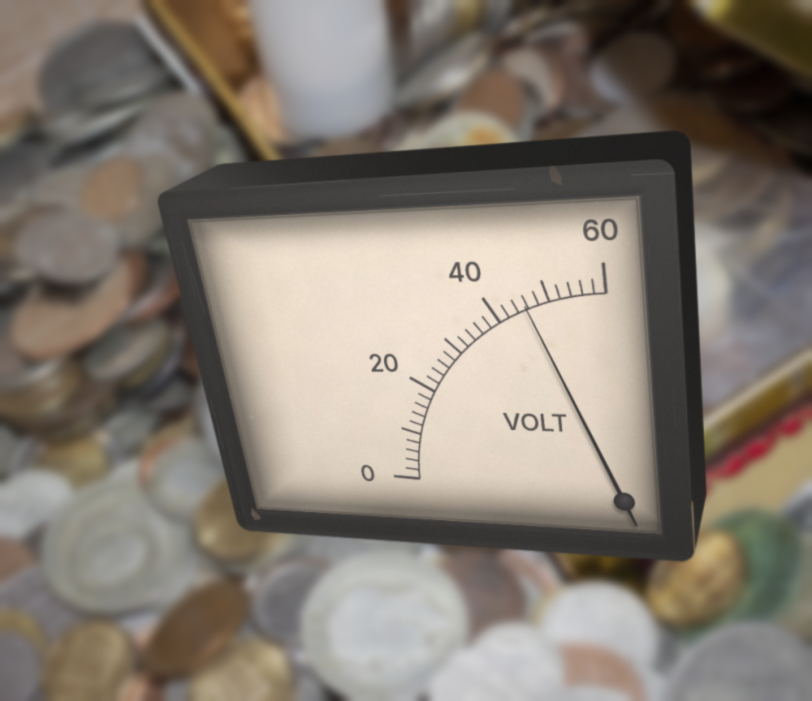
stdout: value=46 unit=V
